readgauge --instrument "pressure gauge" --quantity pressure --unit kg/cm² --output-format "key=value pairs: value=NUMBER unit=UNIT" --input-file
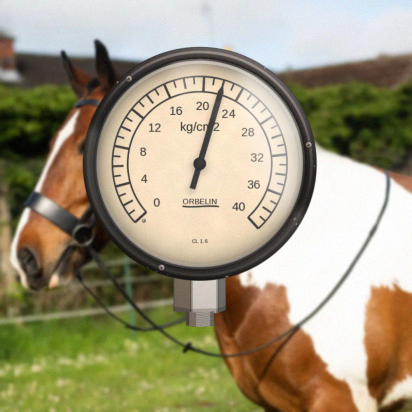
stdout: value=22 unit=kg/cm²
